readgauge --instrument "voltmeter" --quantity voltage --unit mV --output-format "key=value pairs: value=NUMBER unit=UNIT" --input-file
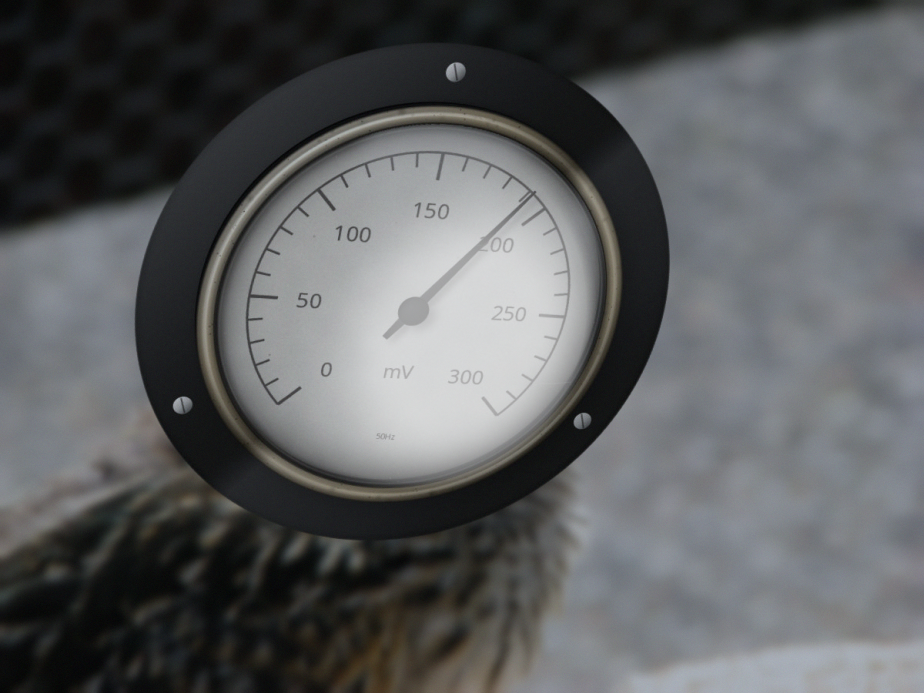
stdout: value=190 unit=mV
